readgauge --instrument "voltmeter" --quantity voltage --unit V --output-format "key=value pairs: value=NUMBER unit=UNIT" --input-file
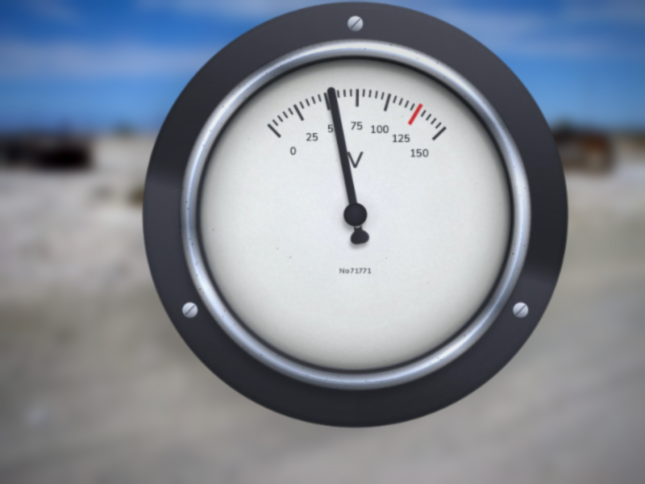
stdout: value=55 unit=V
